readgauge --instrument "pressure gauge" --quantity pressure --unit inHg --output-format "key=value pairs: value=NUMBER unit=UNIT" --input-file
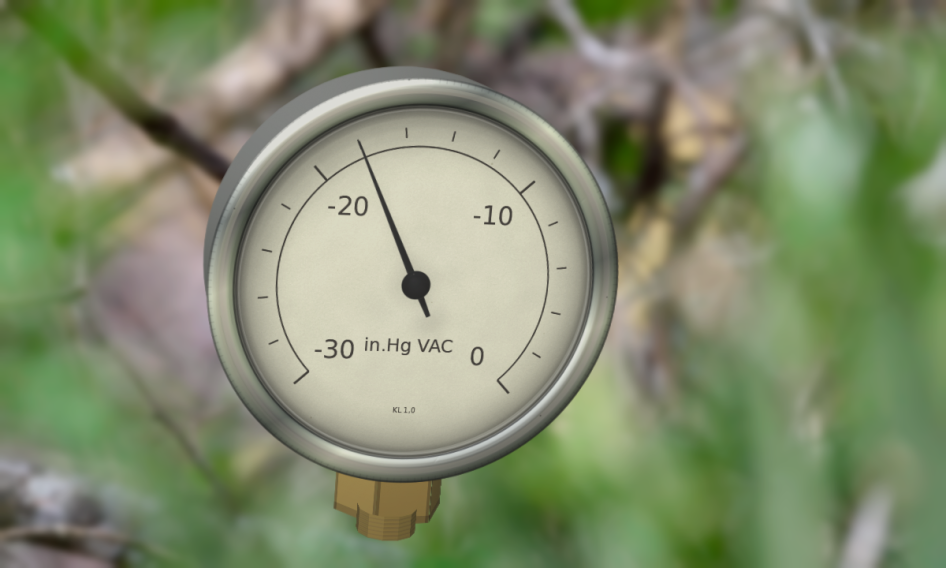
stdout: value=-18 unit=inHg
